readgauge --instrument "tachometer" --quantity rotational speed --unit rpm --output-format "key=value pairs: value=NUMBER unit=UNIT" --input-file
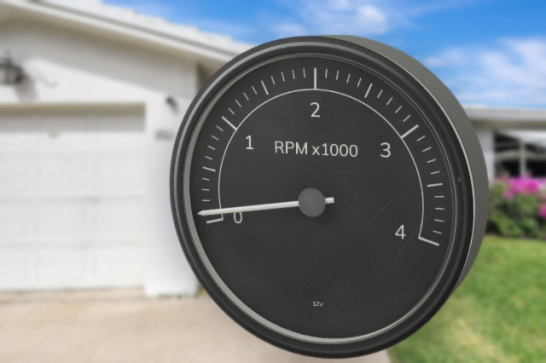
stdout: value=100 unit=rpm
